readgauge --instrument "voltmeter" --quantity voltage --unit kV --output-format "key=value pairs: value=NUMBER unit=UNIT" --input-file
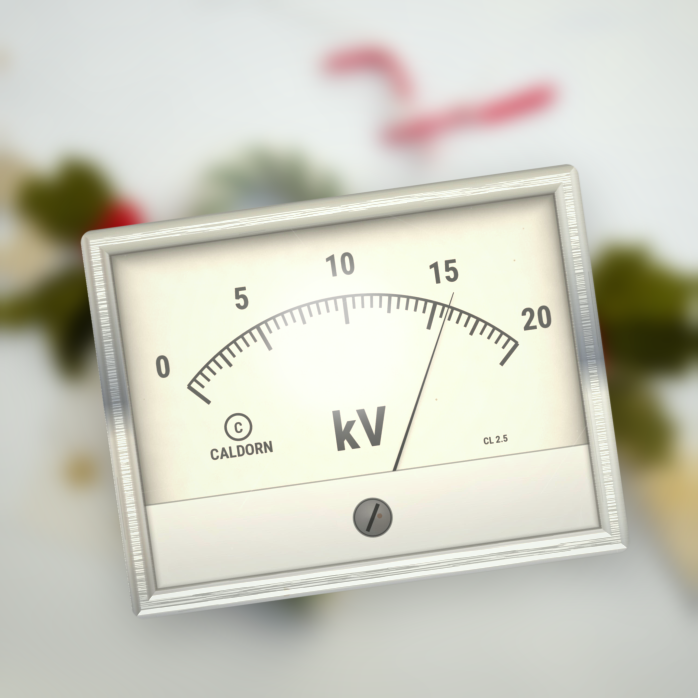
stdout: value=15.75 unit=kV
